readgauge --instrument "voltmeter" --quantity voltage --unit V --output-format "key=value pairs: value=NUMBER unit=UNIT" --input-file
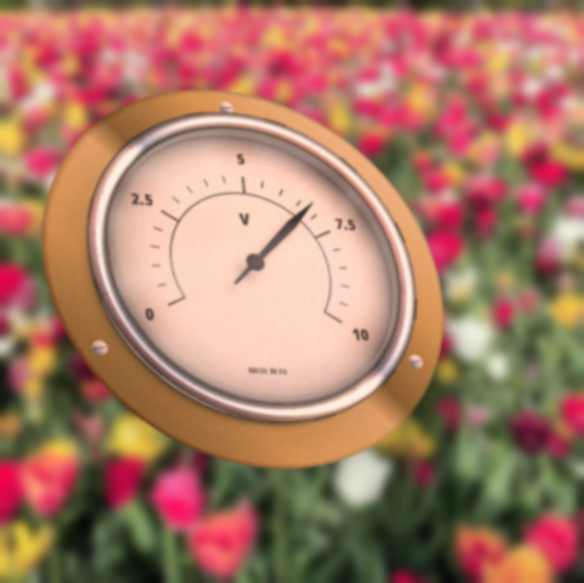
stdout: value=6.75 unit=V
